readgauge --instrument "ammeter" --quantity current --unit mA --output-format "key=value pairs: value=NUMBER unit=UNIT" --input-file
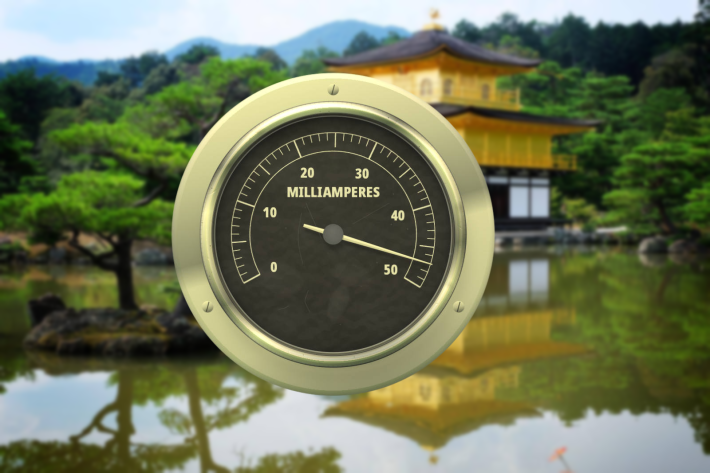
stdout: value=47 unit=mA
